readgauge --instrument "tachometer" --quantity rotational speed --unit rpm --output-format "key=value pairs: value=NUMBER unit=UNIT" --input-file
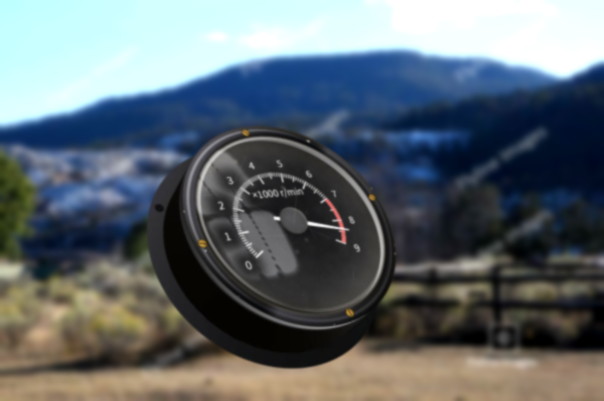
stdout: value=8500 unit=rpm
